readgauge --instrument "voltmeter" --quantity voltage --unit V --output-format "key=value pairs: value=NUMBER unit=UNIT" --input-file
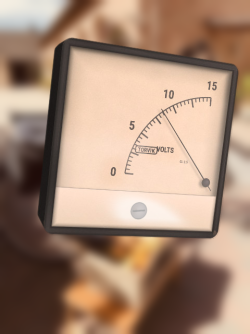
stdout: value=8.5 unit=V
